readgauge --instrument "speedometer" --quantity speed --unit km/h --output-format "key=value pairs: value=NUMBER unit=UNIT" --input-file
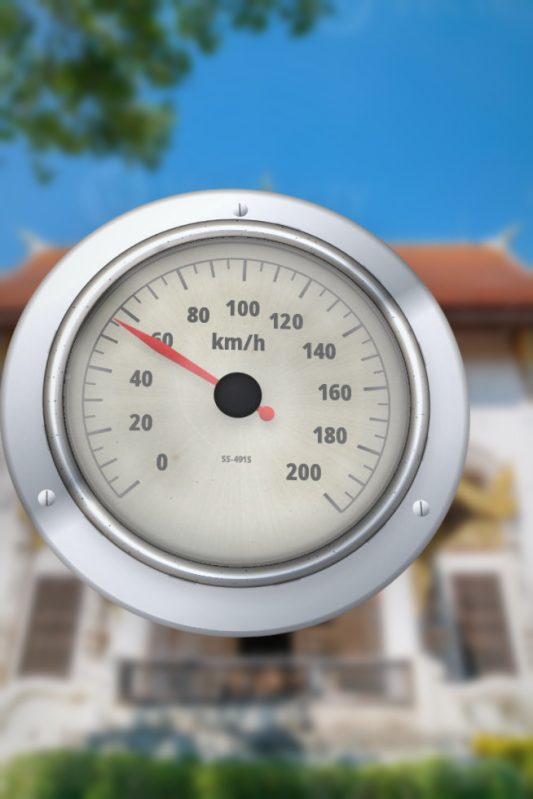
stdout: value=55 unit=km/h
